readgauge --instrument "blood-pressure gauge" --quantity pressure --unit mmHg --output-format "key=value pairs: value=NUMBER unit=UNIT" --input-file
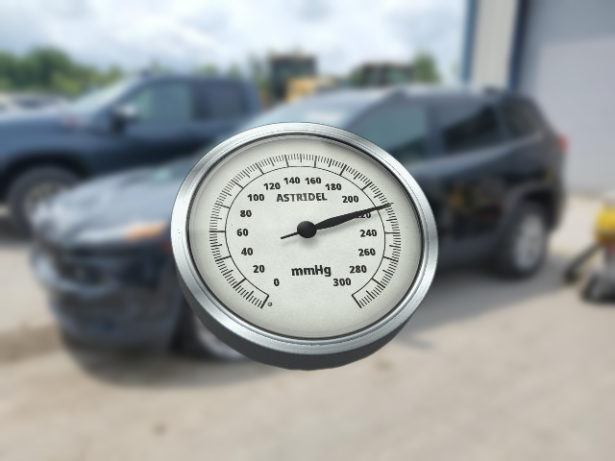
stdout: value=220 unit=mmHg
